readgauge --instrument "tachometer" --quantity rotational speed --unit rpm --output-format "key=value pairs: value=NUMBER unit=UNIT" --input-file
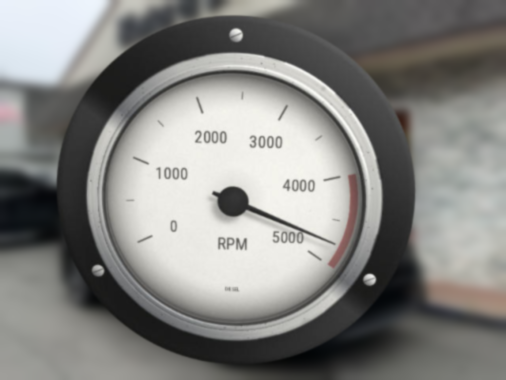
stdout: value=4750 unit=rpm
